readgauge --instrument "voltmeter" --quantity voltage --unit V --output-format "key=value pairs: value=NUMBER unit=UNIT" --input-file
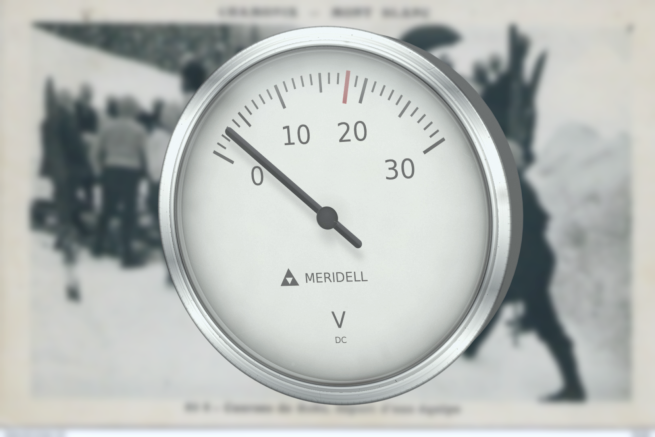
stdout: value=3 unit=V
